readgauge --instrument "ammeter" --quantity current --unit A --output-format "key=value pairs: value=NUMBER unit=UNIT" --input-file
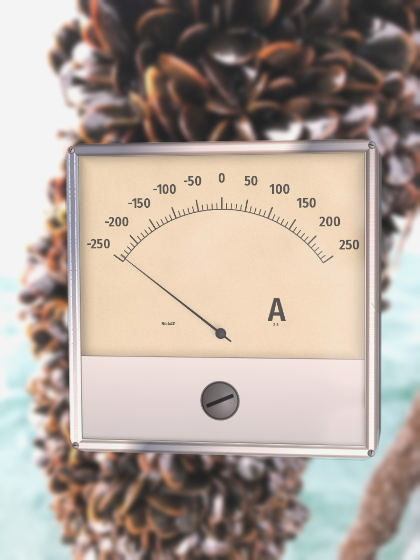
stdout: value=-240 unit=A
